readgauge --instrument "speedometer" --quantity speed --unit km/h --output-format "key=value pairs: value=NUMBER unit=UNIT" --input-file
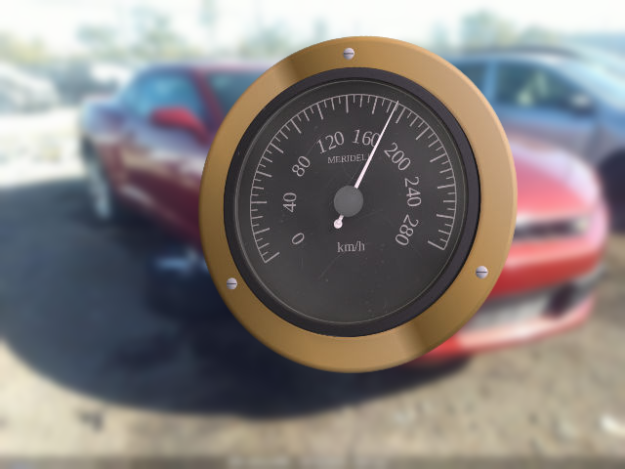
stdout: value=175 unit=km/h
